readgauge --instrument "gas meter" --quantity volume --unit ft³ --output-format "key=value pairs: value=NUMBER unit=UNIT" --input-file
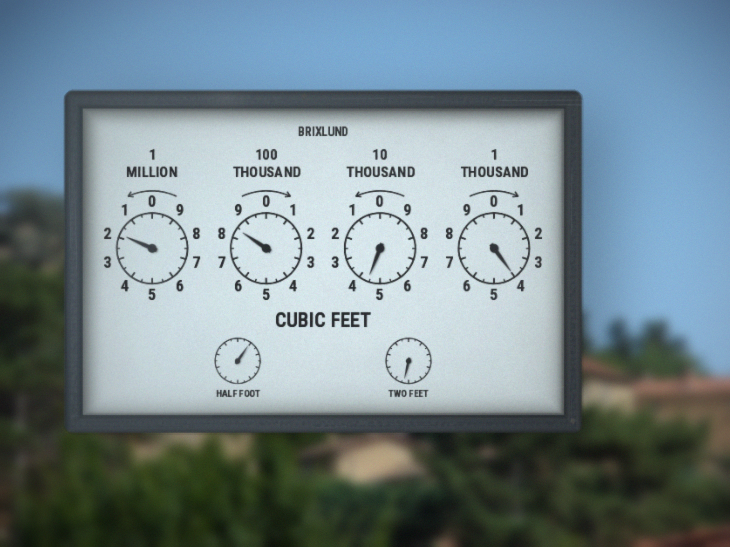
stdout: value=184400 unit=ft³
